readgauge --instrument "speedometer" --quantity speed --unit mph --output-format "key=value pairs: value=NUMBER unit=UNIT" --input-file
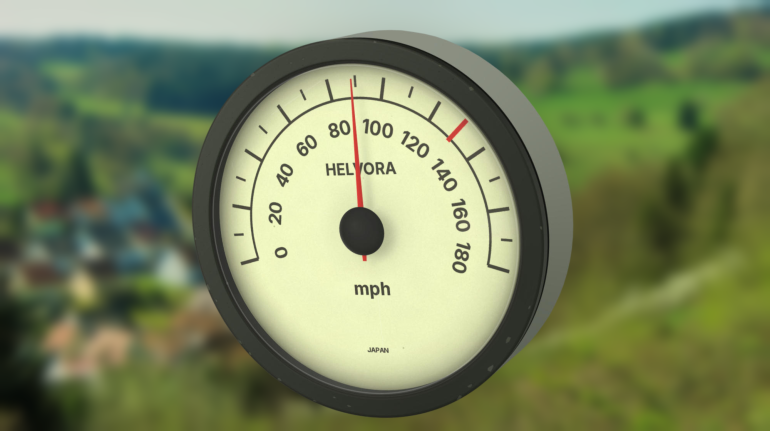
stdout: value=90 unit=mph
